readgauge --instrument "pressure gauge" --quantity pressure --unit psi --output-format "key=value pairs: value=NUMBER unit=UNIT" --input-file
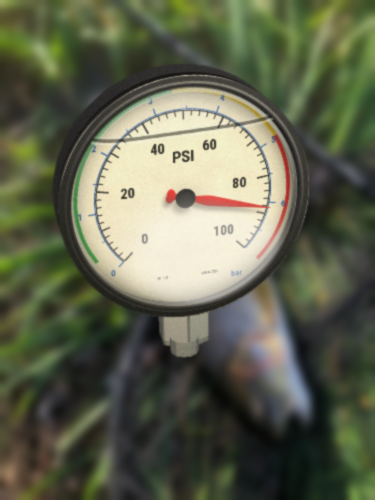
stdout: value=88 unit=psi
